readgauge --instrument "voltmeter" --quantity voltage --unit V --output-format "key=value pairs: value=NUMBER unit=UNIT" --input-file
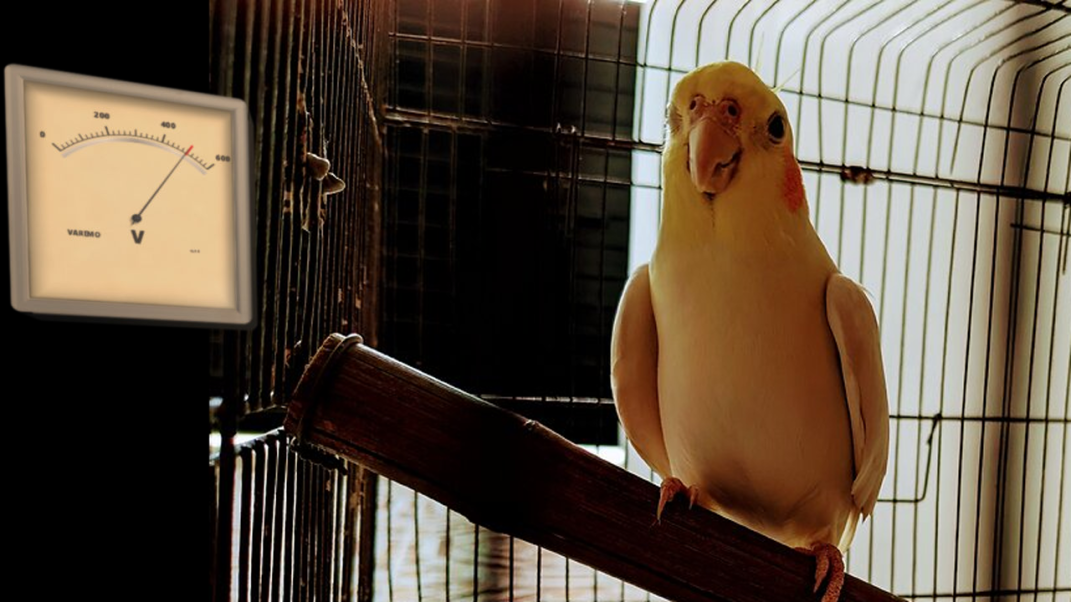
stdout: value=500 unit=V
